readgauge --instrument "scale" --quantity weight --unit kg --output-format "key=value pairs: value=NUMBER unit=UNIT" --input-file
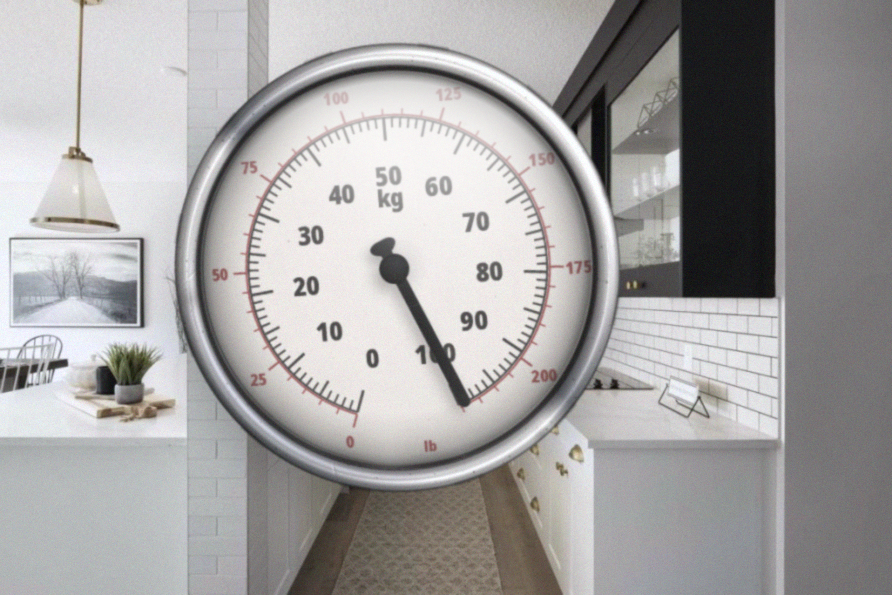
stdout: value=99 unit=kg
